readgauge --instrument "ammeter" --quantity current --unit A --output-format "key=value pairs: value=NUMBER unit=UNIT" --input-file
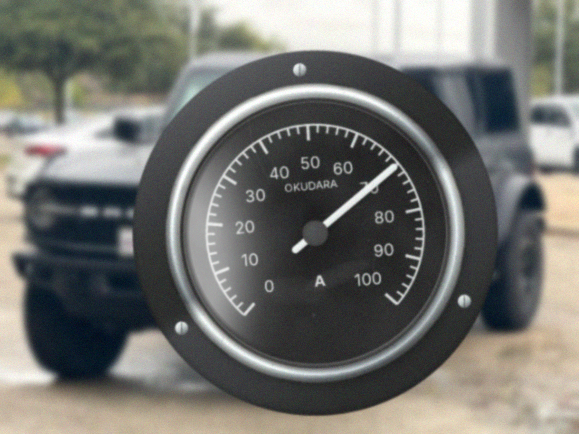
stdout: value=70 unit=A
